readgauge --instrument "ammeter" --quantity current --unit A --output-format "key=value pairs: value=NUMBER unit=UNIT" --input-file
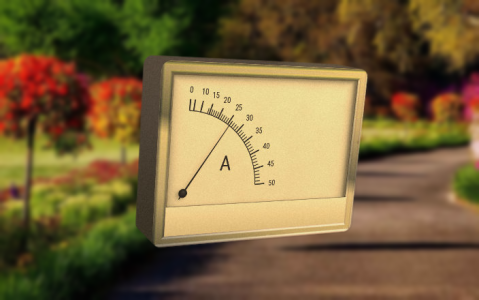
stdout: value=25 unit=A
